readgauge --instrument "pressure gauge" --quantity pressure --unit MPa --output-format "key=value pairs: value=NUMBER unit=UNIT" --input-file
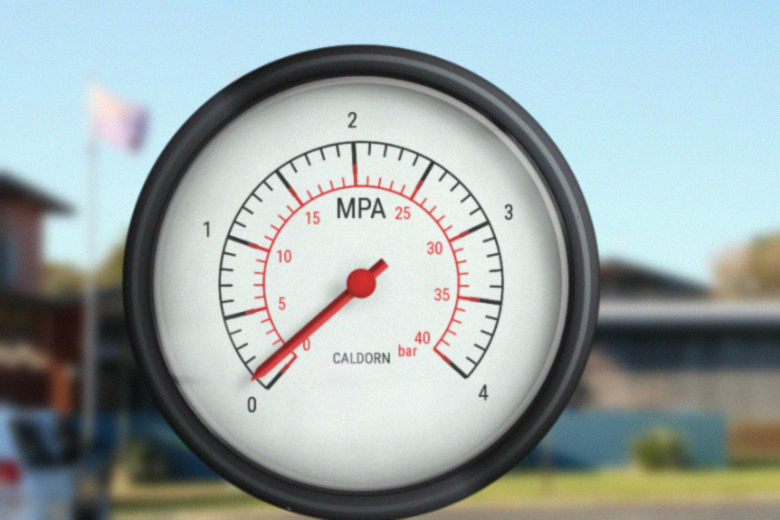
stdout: value=0.1 unit=MPa
